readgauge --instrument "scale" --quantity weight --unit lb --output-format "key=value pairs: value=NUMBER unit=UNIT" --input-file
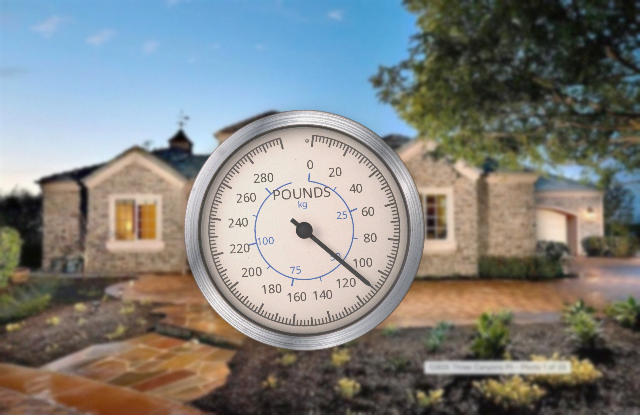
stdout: value=110 unit=lb
